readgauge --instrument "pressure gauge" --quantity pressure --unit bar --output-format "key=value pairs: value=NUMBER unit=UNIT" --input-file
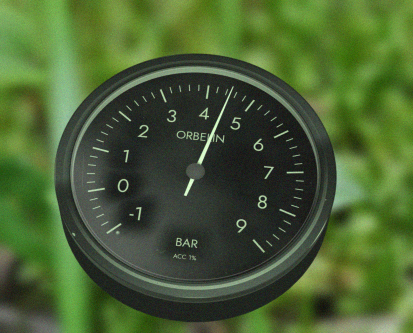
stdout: value=4.5 unit=bar
